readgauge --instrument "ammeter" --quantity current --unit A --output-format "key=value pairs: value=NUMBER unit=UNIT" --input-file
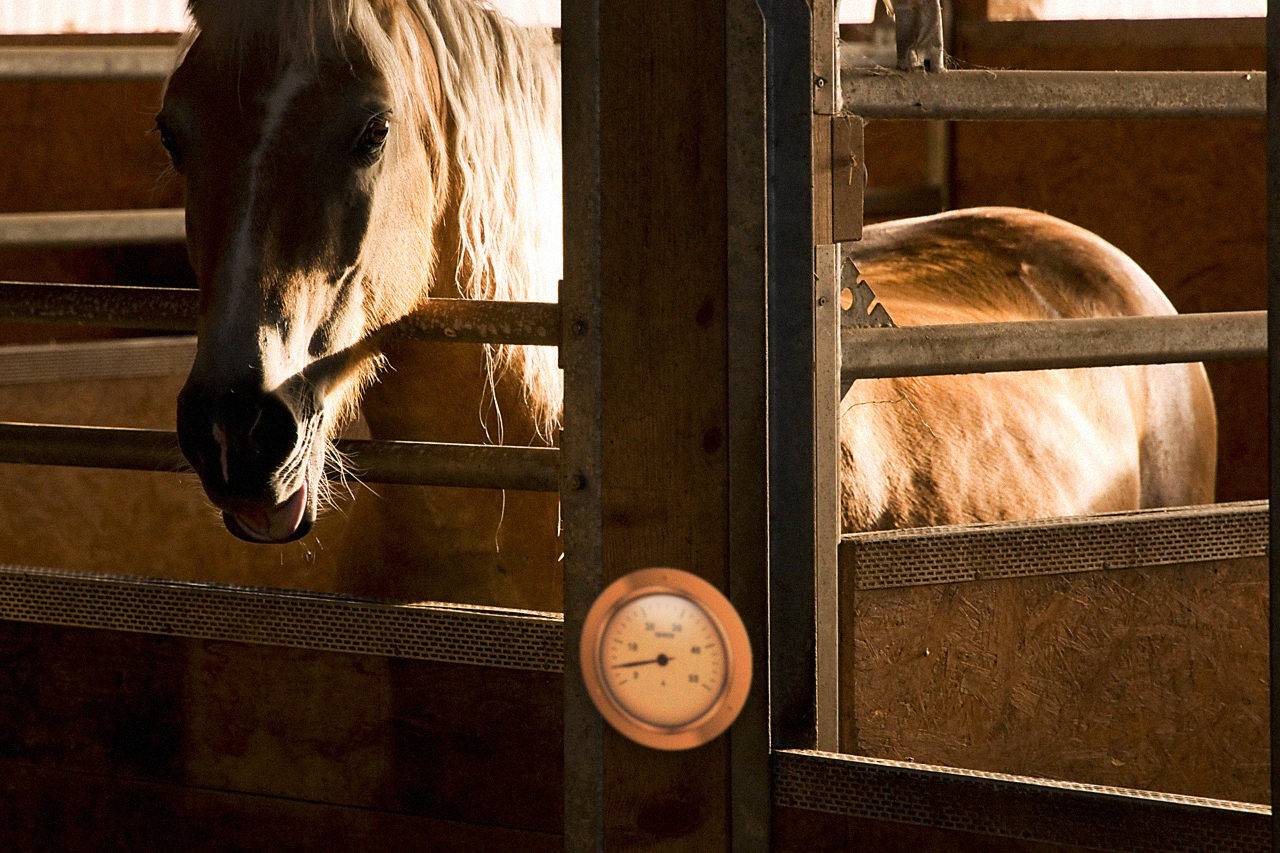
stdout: value=4 unit=A
